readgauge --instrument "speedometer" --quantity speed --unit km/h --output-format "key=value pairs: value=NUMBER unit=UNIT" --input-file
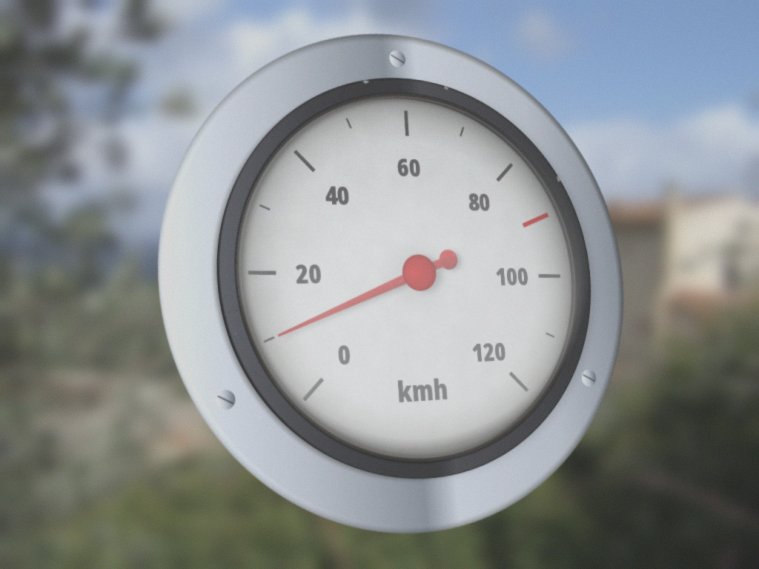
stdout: value=10 unit=km/h
